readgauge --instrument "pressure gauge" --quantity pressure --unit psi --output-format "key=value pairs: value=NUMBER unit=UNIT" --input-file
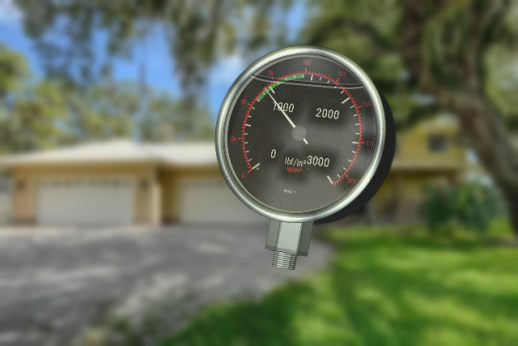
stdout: value=950 unit=psi
